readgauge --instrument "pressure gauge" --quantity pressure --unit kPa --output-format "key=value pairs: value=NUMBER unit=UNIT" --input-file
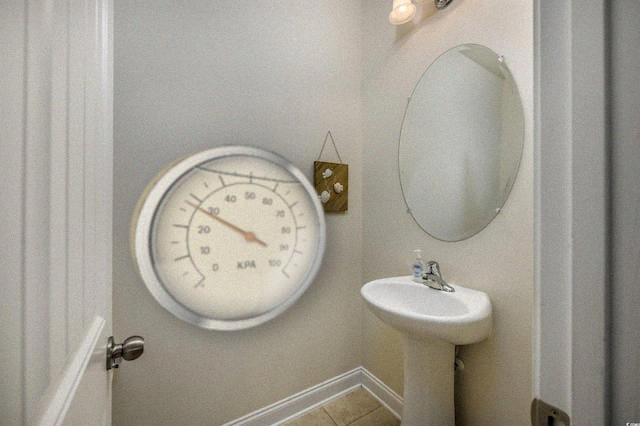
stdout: value=27.5 unit=kPa
